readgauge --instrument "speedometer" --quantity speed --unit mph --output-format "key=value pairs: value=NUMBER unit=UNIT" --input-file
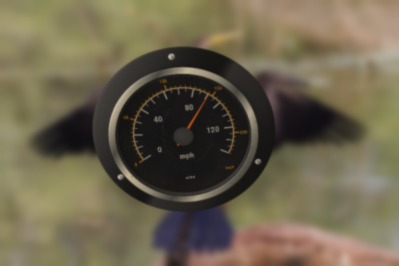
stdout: value=90 unit=mph
